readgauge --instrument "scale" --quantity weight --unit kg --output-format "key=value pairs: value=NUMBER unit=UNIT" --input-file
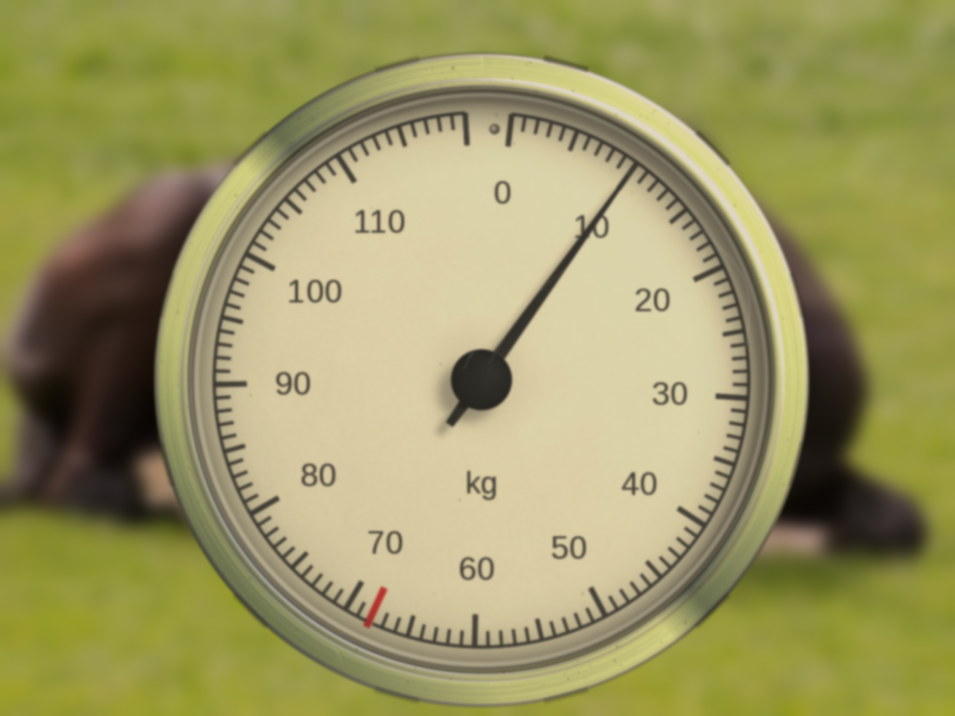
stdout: value=10 unit=kg
